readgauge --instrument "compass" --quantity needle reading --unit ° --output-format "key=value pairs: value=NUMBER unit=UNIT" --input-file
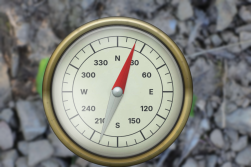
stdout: value=20 unit=°
